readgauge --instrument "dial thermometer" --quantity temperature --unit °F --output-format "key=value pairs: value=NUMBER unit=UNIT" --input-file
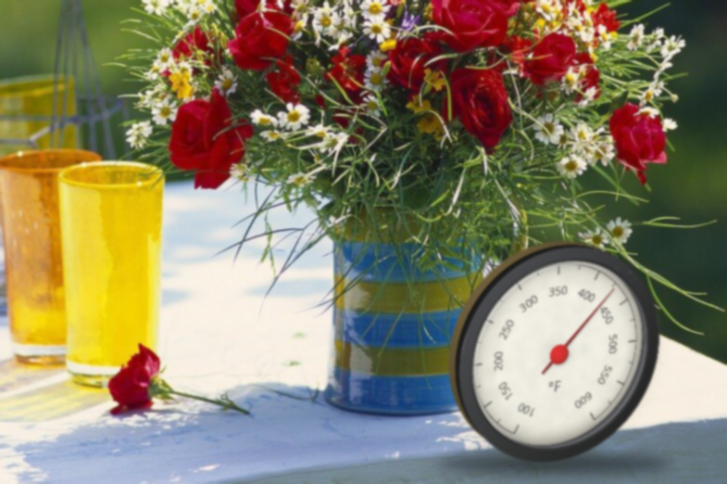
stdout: value=425 unit=°F
